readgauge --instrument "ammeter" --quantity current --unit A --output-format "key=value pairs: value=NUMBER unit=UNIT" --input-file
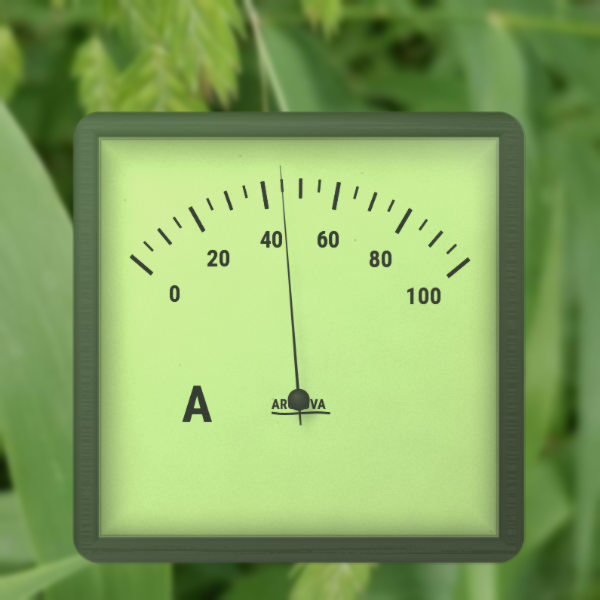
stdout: value=45 unit=A
